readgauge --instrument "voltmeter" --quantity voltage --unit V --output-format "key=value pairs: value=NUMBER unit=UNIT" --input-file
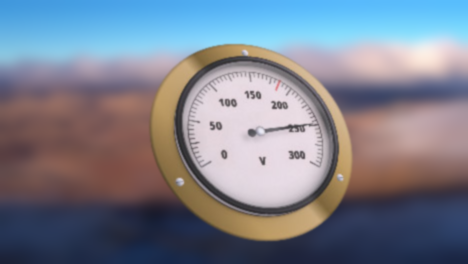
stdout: value=250 unit=V
